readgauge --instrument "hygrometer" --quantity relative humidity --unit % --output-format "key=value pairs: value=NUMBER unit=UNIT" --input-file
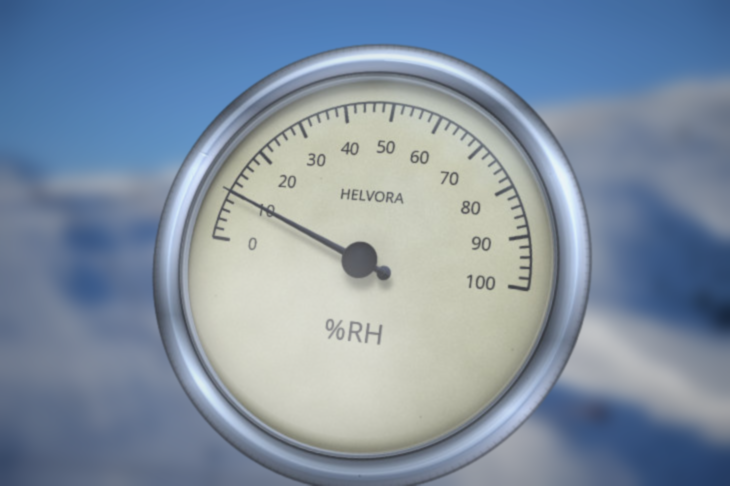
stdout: value=10 unit=%
